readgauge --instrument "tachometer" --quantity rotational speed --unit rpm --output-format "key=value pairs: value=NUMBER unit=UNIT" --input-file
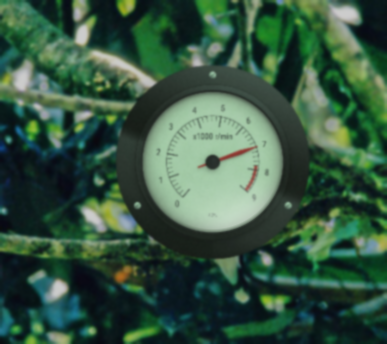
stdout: value=7000 unit=rpm
